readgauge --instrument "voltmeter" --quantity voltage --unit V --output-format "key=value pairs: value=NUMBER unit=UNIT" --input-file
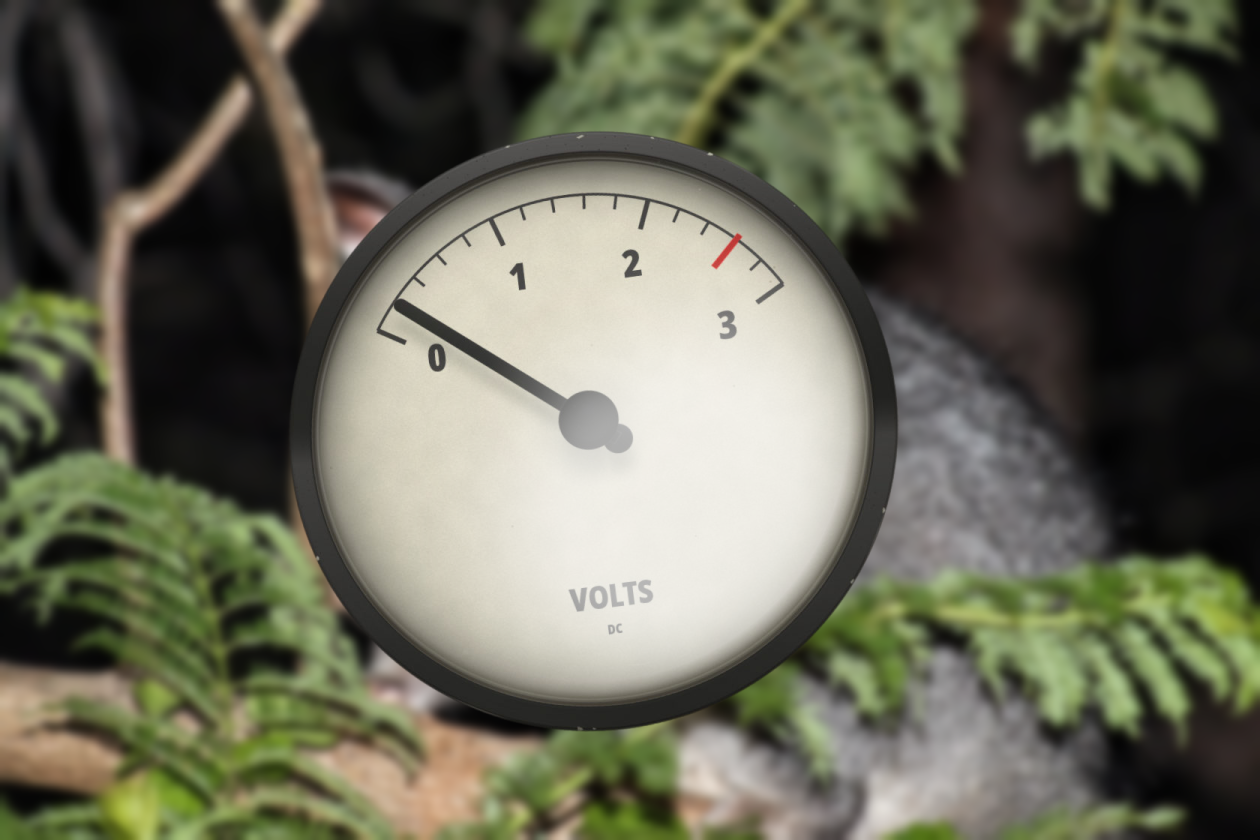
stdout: value=0.2 unit=V
